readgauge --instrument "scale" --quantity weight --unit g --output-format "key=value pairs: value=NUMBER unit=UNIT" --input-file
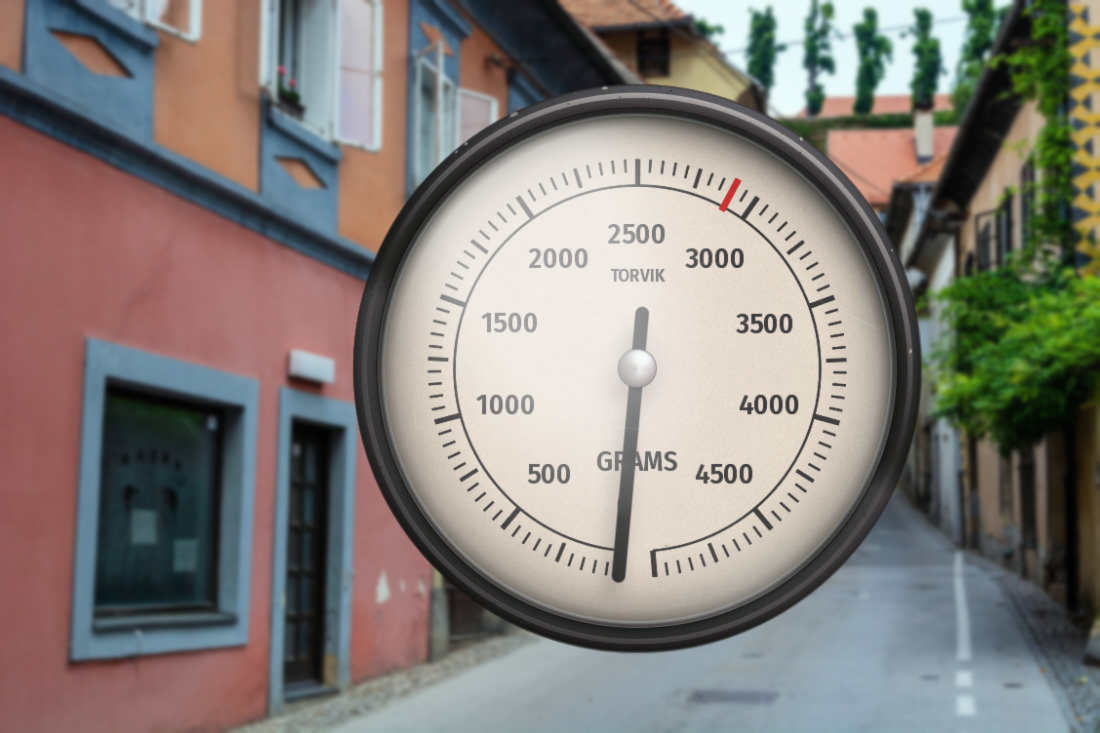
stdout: value=0 unit=g
